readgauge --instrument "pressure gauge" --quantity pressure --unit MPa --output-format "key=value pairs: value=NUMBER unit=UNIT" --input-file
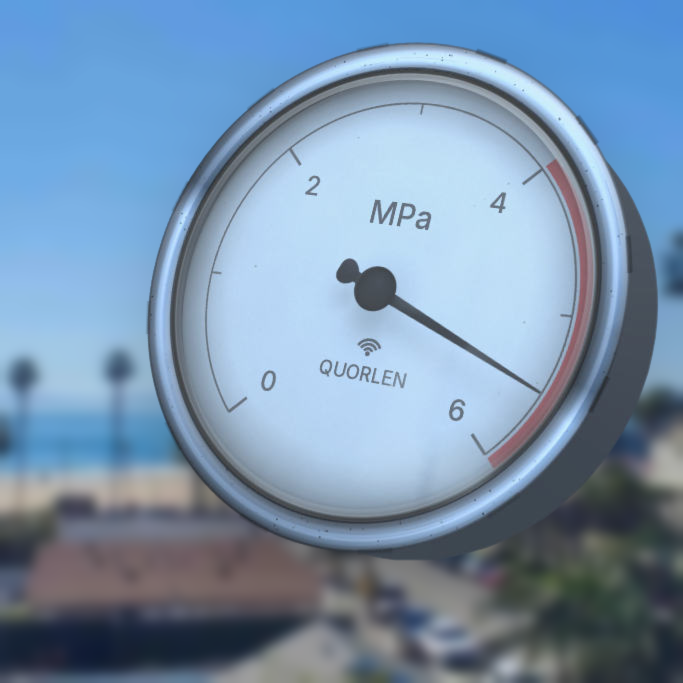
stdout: value=5.5 unit=MPa
